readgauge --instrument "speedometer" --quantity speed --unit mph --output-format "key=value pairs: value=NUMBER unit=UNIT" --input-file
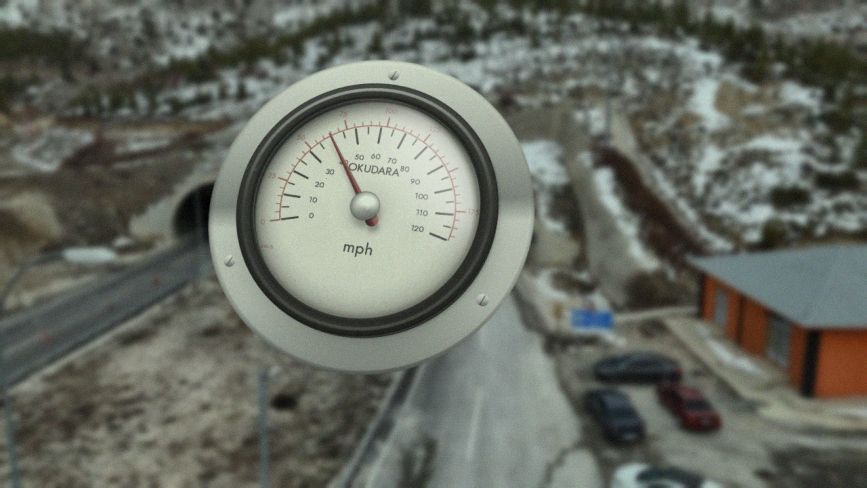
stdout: value=40 unit=mph
